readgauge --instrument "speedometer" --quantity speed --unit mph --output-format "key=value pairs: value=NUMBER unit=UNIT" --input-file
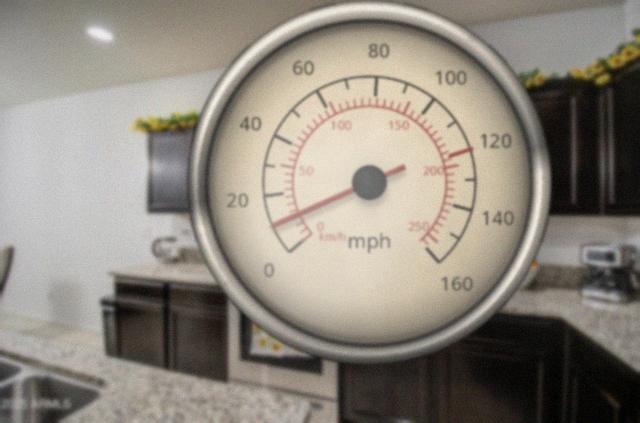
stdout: value=10 unit=mph
